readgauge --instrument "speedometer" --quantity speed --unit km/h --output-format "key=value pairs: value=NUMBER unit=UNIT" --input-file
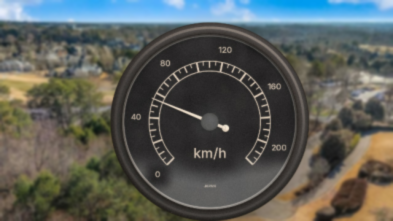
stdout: value=55 unit=km/h
